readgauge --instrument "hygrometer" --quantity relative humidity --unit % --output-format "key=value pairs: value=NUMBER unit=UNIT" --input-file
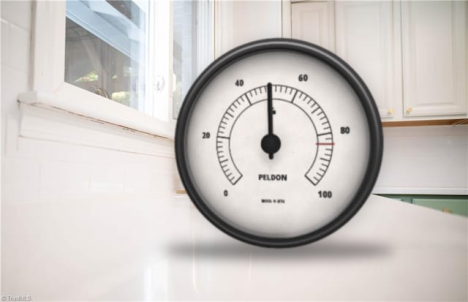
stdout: value=50 unit=%
